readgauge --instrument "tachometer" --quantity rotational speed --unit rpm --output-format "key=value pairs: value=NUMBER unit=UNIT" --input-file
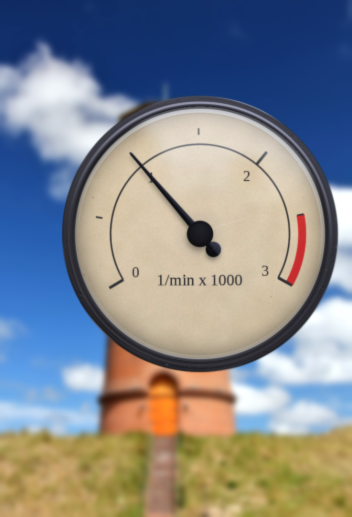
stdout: value=1000 unit=rpm
